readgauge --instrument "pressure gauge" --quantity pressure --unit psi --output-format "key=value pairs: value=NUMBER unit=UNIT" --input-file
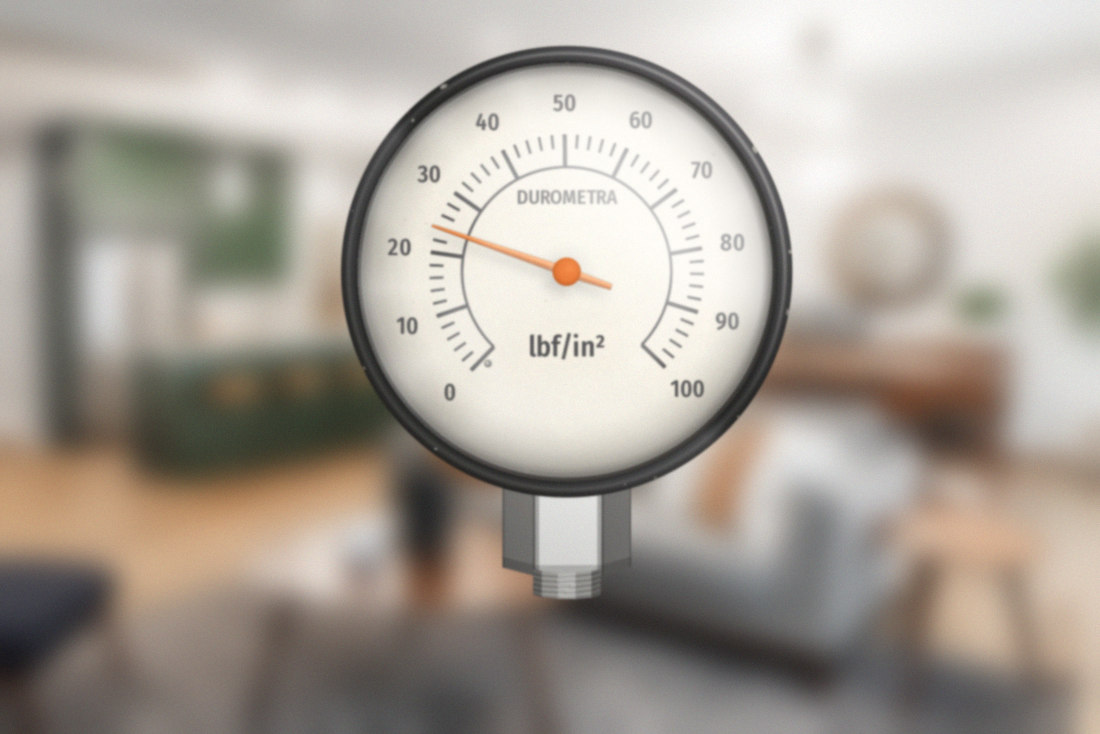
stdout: value=24 unit=psi
